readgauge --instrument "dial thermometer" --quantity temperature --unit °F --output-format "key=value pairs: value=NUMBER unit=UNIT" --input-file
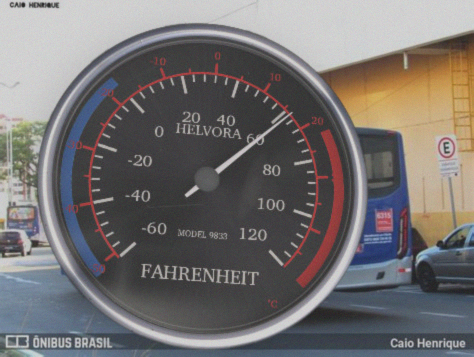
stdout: value=62 unit=°F
